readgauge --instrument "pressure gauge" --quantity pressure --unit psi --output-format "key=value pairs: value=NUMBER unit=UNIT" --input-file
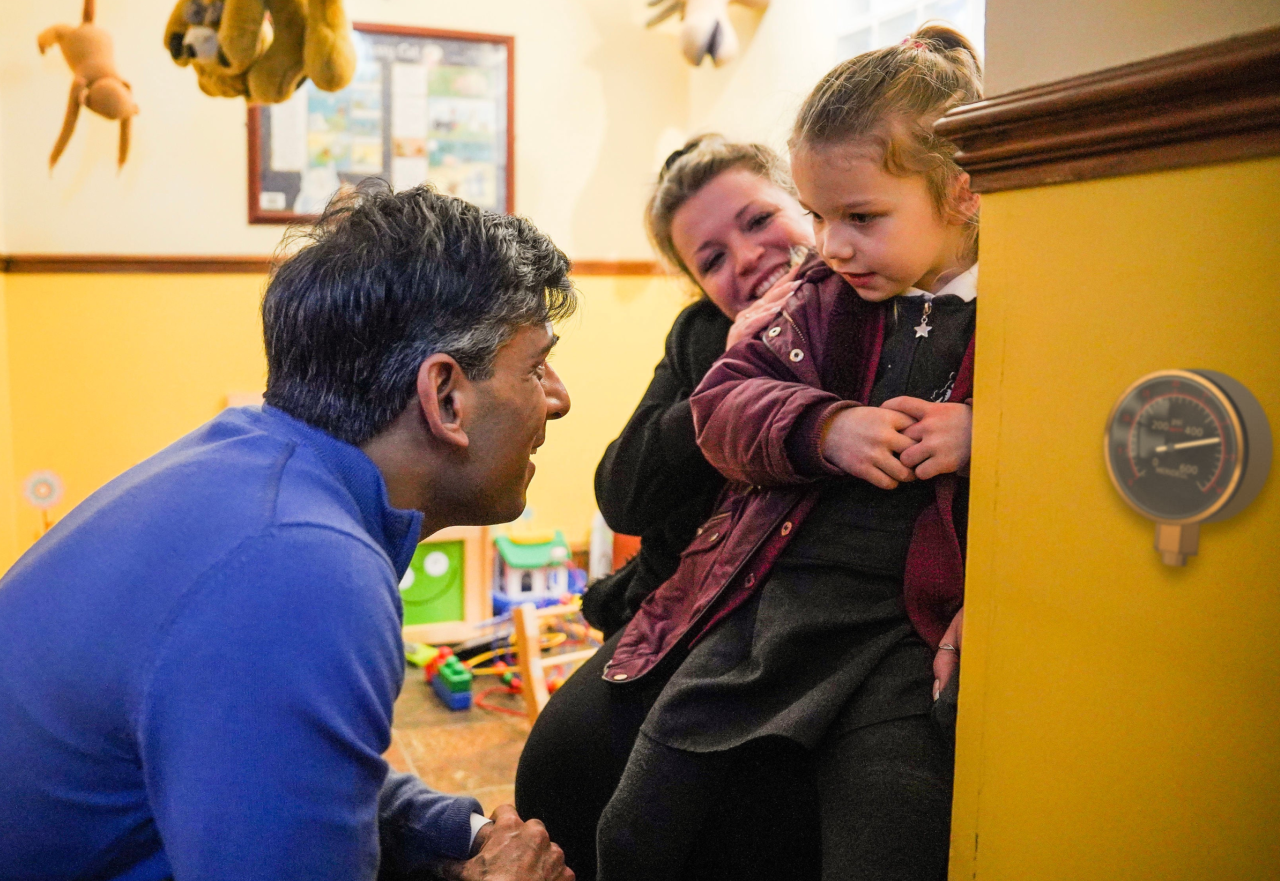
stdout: value=460 unit=psi
